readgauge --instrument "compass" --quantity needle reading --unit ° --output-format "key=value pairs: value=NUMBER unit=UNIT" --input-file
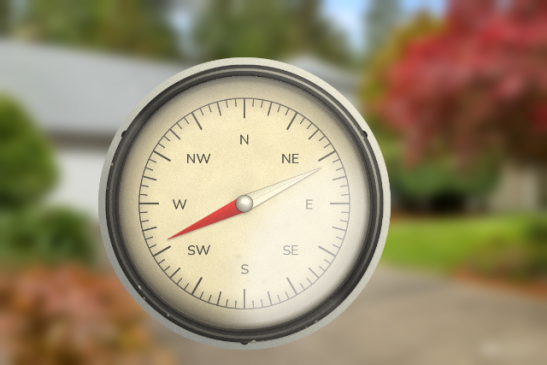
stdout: value=245 unit=°
